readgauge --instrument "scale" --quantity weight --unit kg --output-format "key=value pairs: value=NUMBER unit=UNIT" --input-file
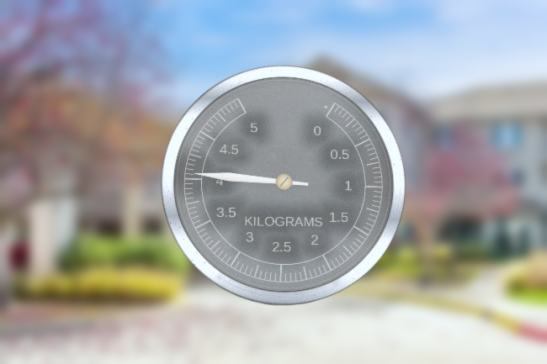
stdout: value=4.05 unit=kg
